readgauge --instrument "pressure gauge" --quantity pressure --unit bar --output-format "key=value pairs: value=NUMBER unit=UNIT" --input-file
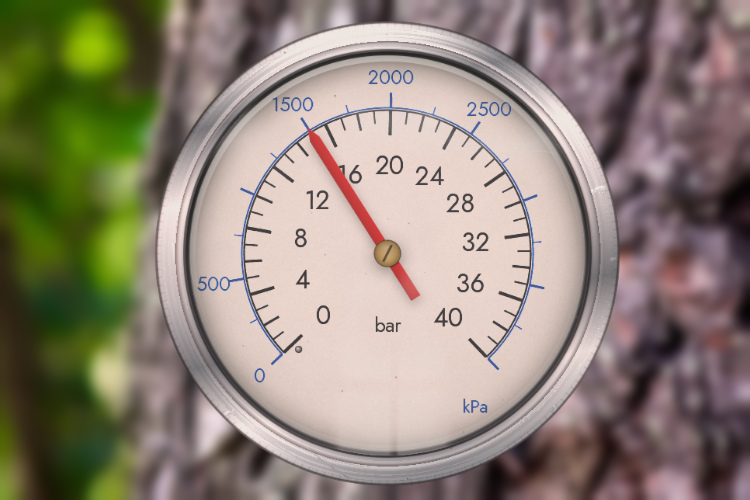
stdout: value=15 unit=bar
